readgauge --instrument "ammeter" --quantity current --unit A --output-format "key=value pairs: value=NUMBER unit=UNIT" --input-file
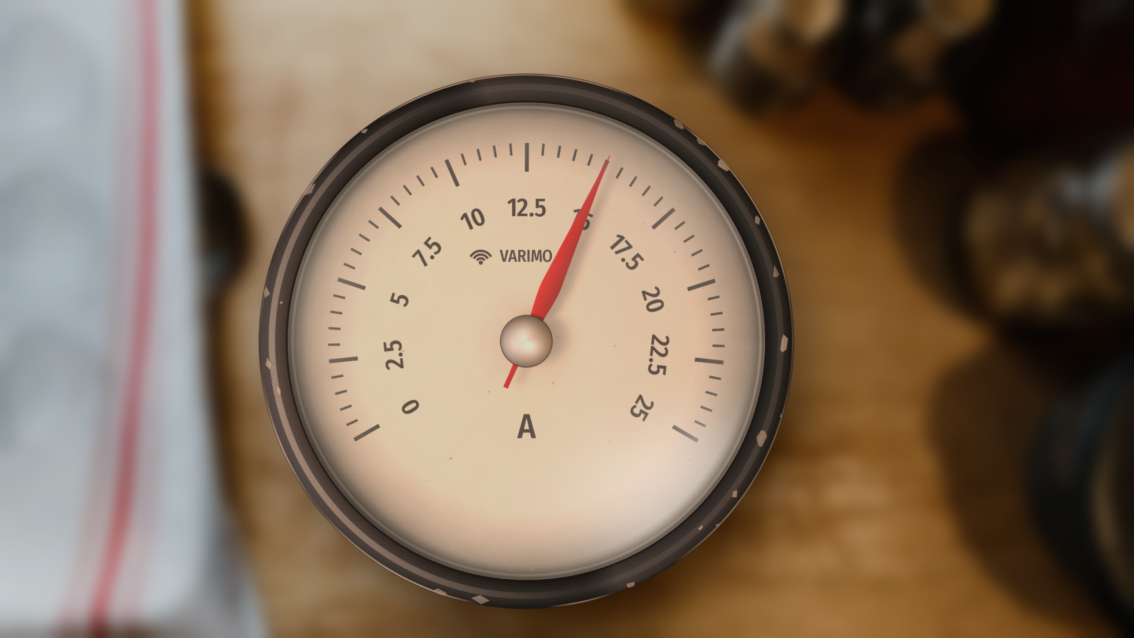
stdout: value=15 unit=A
